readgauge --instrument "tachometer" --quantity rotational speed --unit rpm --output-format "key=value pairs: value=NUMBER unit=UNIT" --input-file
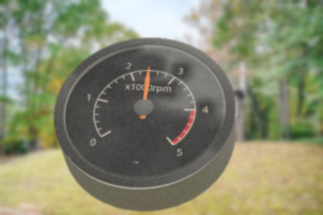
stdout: value=2400 unit=rpm
